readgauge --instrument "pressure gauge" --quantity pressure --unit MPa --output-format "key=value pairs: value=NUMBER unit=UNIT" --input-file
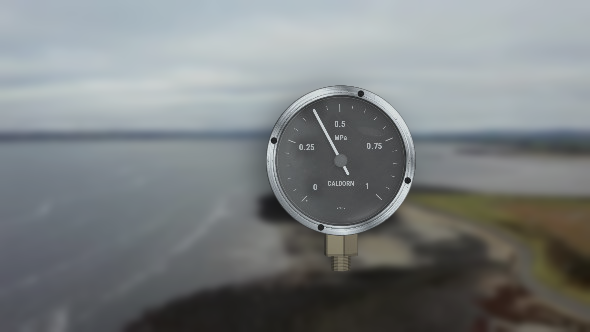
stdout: value=0.4 unit=MPa
